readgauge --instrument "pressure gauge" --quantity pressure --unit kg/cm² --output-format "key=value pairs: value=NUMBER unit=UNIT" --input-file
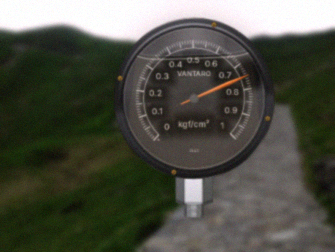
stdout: value=0.75 unit=kg/cm²
